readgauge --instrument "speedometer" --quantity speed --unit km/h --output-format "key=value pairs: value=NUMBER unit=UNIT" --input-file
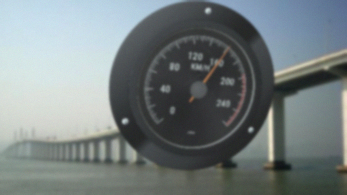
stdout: value=160 unit=km/h
